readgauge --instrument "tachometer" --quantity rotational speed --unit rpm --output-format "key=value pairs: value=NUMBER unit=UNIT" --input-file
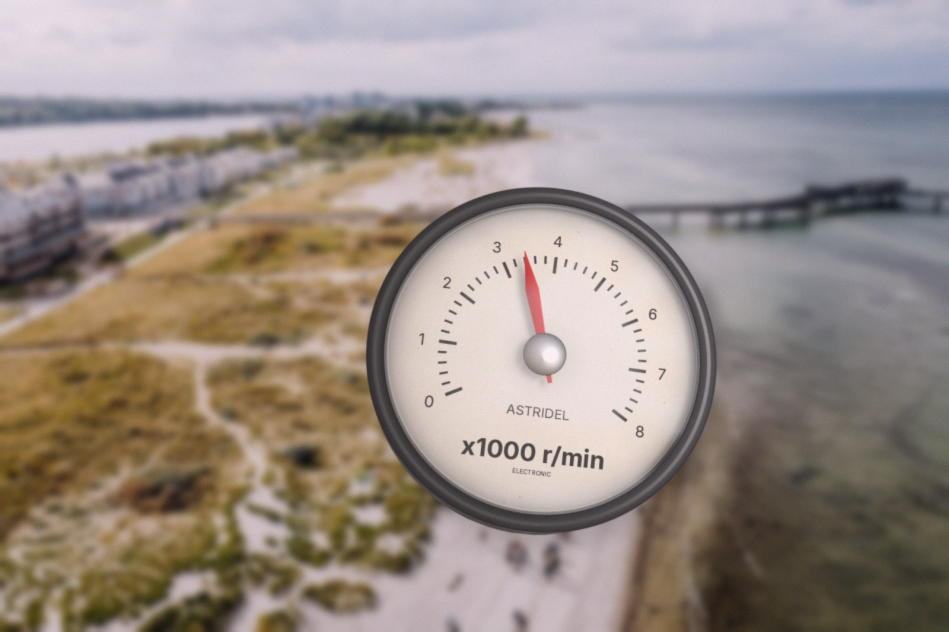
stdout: value=3400 unit=rpm
